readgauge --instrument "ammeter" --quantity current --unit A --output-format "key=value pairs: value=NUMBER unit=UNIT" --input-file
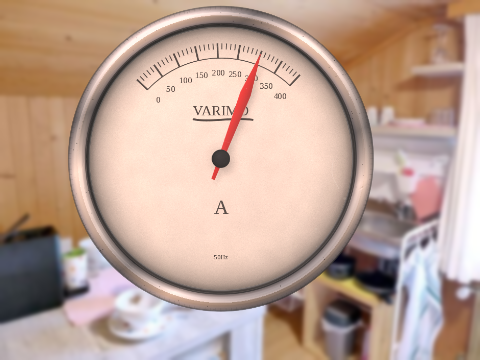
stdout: value=300 unit=A
